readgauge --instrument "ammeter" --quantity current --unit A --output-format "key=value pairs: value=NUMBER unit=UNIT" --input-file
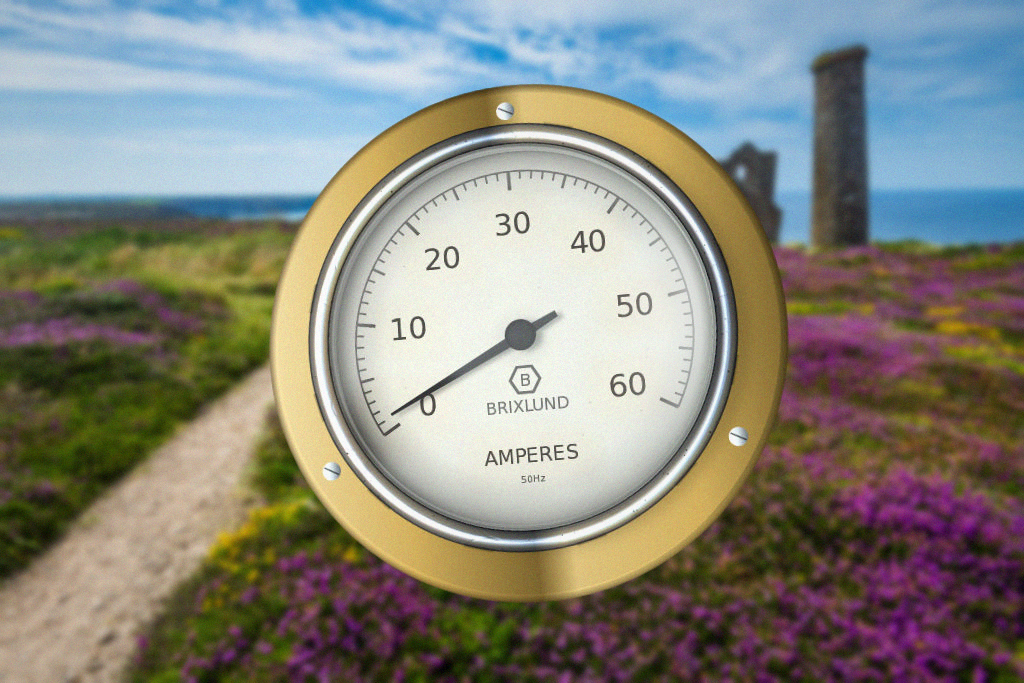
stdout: value=1 unit=A
